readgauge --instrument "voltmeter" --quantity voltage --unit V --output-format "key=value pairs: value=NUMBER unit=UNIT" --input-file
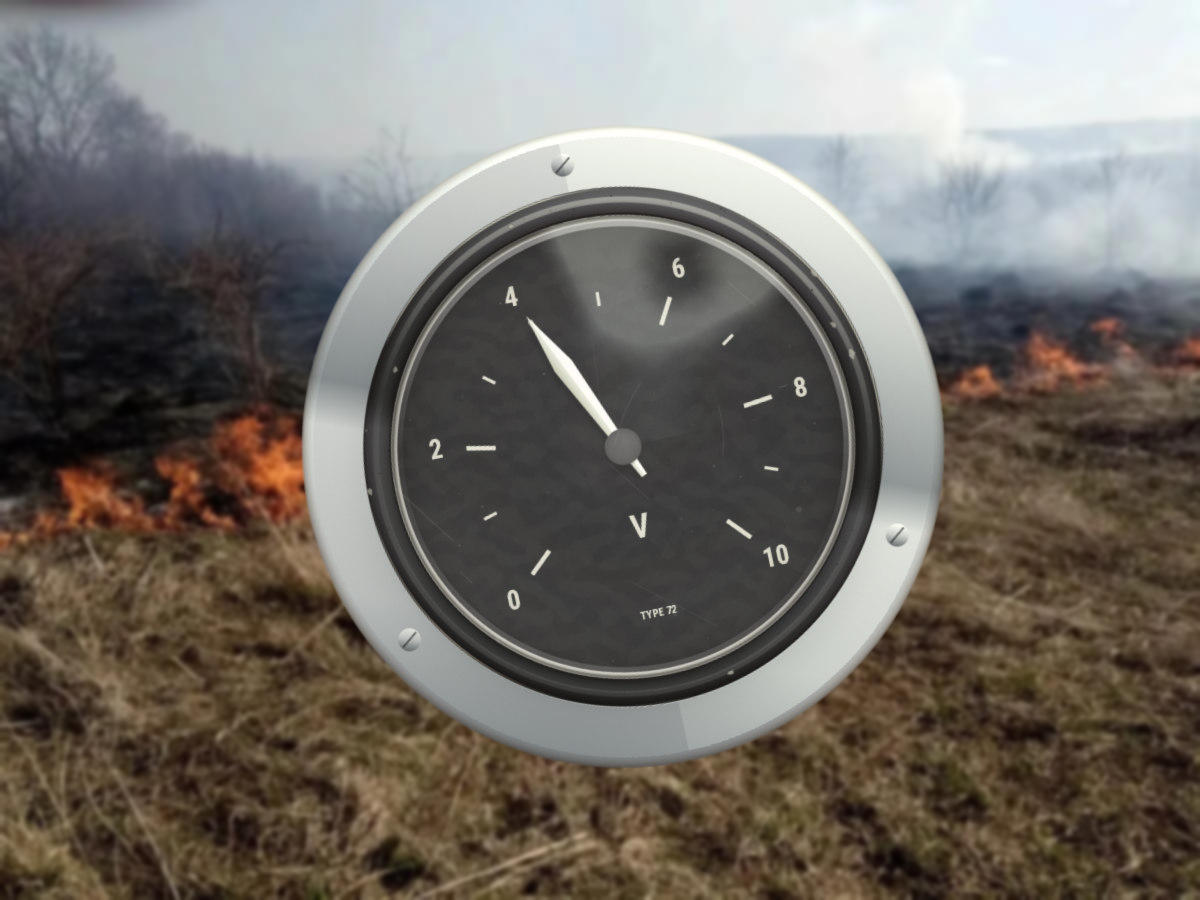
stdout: value=4 unit=V
